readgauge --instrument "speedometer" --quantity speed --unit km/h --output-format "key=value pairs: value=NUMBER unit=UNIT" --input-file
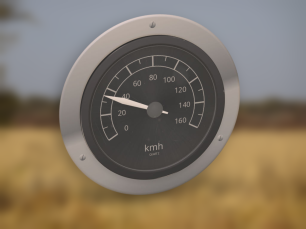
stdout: value=35 unit=km/h
